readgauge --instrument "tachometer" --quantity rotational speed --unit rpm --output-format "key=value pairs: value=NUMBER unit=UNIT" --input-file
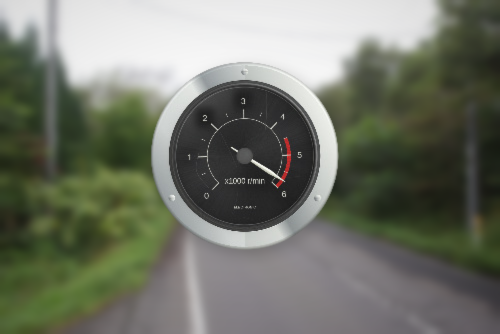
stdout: value=5750 unit=rpm
